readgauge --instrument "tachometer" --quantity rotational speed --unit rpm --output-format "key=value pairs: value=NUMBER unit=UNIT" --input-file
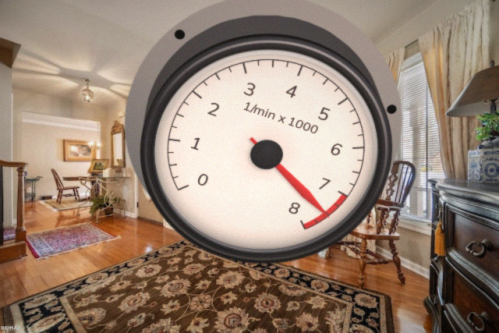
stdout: value=7500 unit=rpm
